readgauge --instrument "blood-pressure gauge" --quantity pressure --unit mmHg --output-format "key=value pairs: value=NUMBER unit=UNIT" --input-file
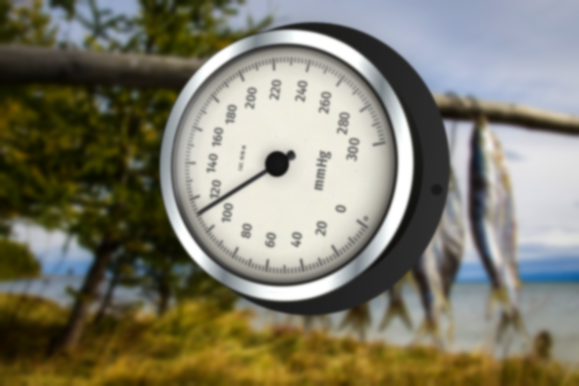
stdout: value=110 unit=mmHg
